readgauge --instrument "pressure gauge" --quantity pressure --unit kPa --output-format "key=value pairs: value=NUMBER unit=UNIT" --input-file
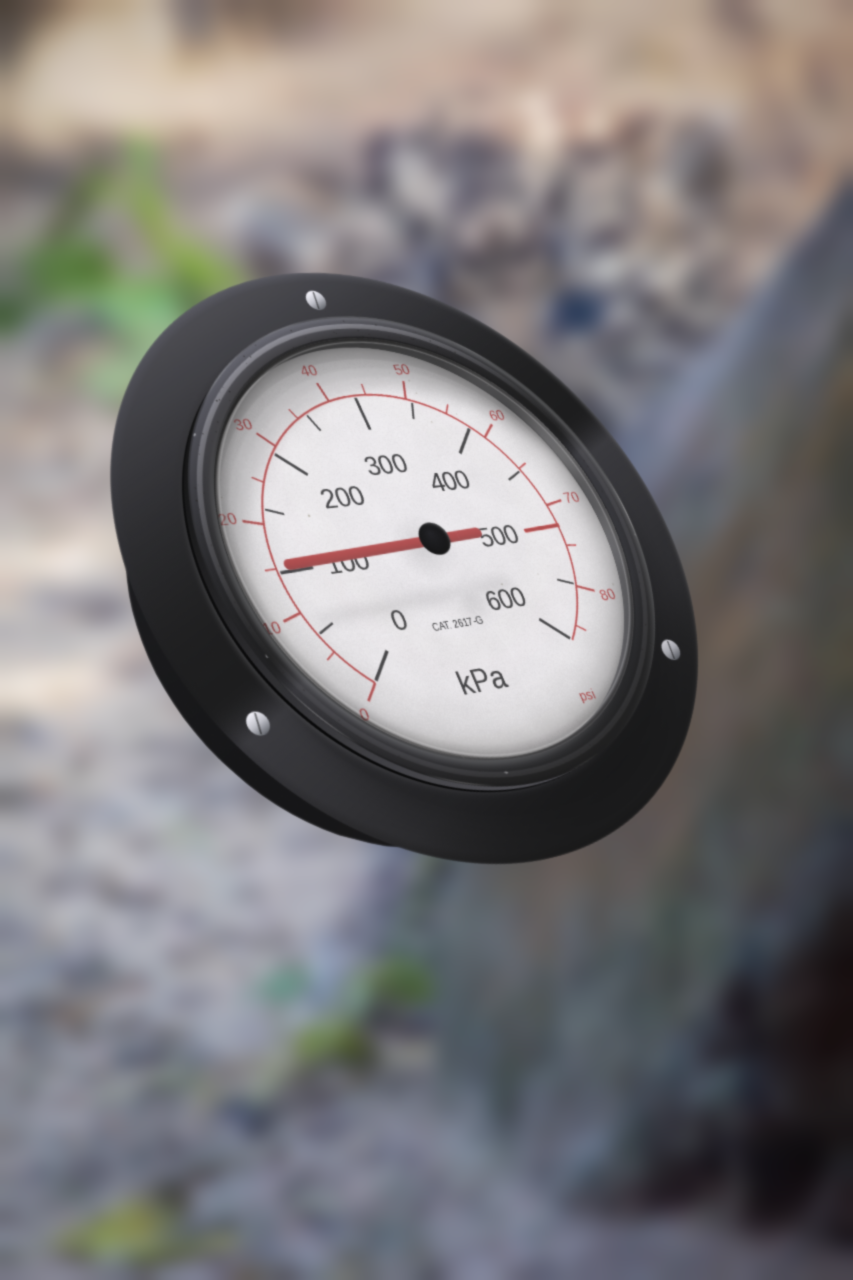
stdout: value=100 unit=kPa
